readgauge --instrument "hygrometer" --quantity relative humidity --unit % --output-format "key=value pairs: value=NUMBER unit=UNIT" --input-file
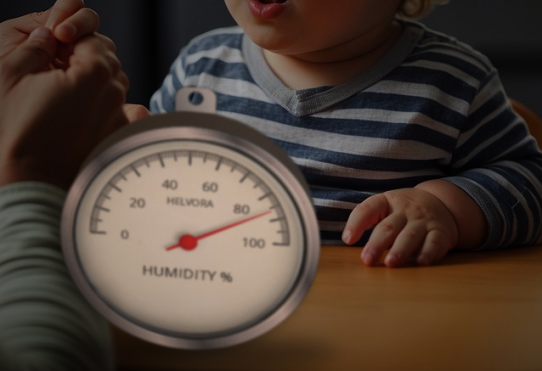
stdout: value=85 unit=%
